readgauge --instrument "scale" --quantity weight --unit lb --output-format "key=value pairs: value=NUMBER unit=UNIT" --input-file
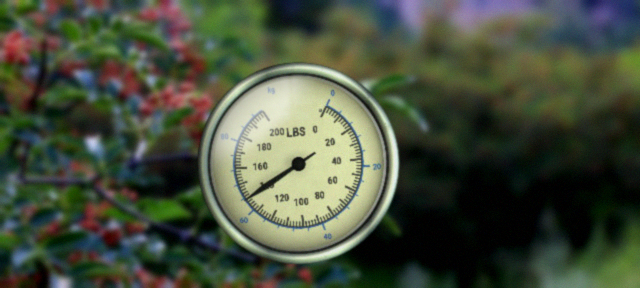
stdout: value=140 unit=lb
